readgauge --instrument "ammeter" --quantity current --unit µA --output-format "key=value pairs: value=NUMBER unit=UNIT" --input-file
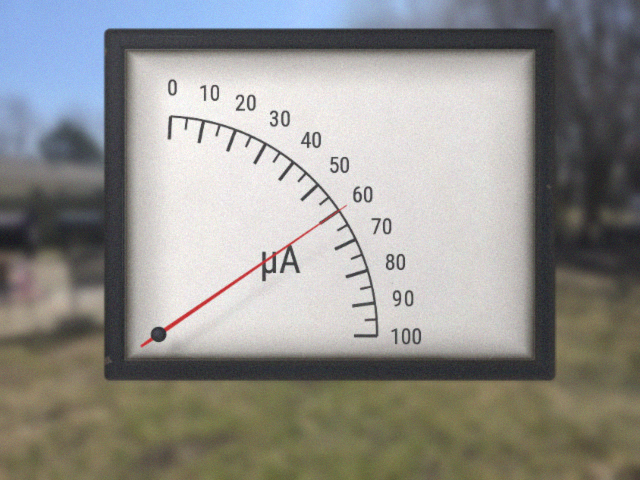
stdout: value=60 unit=µA
